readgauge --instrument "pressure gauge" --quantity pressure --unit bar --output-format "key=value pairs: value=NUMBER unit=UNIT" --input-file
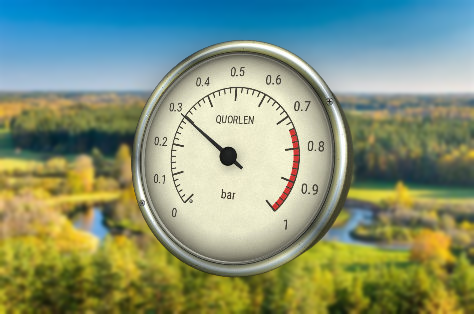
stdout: value=0.3 unit=bar
